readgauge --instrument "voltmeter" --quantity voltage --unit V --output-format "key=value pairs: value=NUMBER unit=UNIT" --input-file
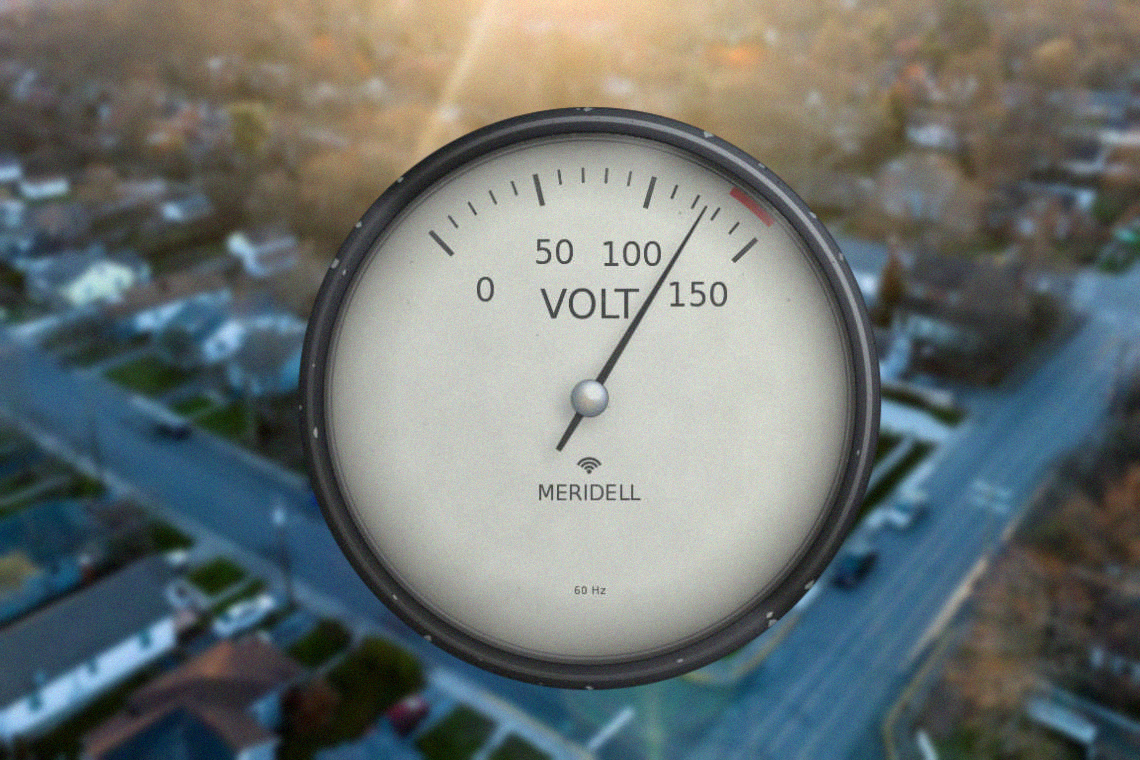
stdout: value=125 unit=V
